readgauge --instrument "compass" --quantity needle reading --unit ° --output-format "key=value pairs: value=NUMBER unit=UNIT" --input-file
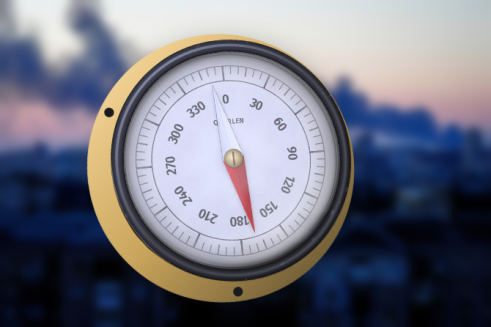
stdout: value=170 unit=°
